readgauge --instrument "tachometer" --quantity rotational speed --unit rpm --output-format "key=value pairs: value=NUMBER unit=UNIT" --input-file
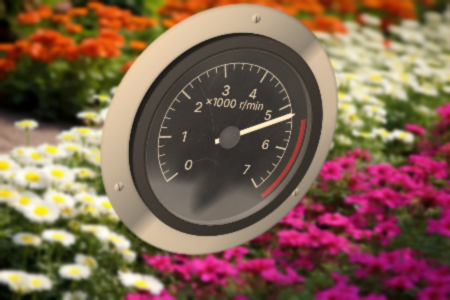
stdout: value=5200 unit=rpm
